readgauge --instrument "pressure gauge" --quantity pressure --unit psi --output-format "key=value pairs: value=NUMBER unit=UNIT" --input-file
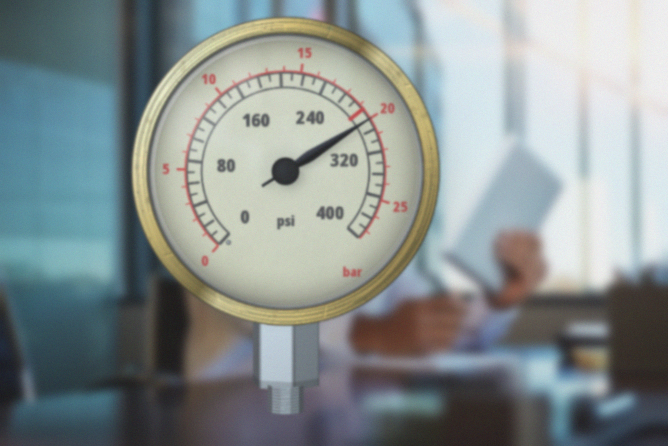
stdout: value=290 unit=psi
